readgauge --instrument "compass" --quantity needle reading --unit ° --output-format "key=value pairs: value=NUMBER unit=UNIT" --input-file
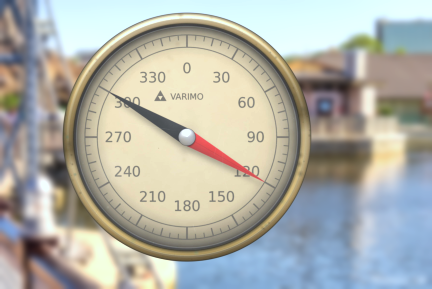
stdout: value=120 unit=°
